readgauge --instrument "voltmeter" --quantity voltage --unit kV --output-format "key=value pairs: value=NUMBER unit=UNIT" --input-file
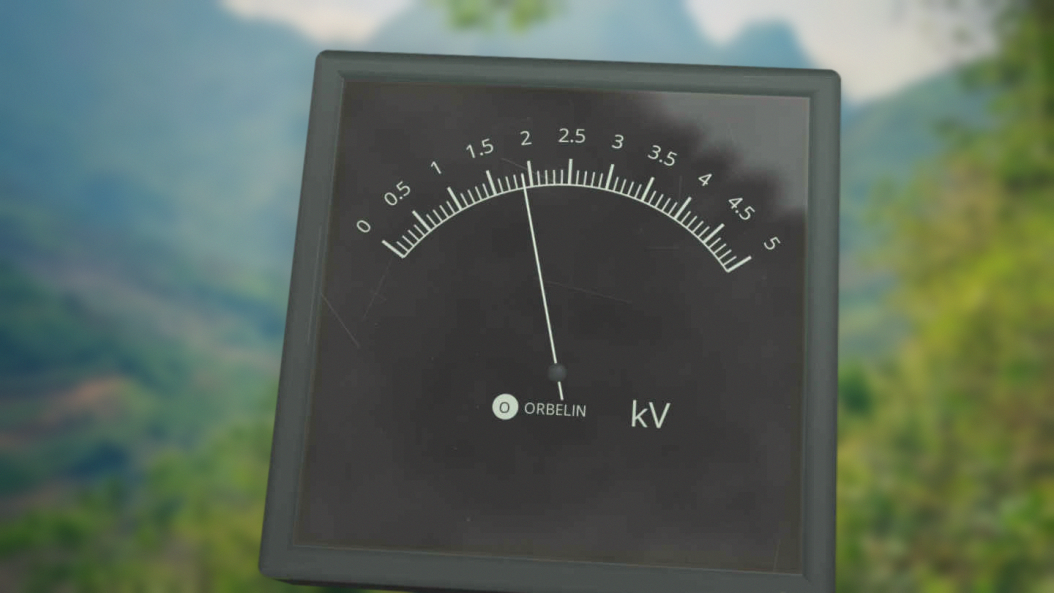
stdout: value=1.9 unit=kV
